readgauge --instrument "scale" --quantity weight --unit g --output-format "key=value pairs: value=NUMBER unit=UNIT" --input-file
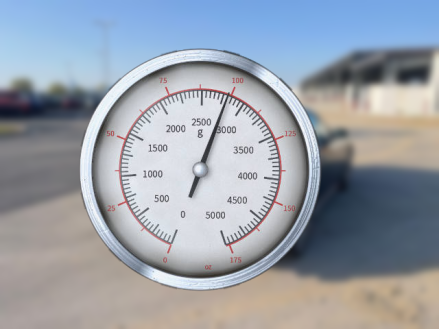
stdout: value=2800 unit=g
